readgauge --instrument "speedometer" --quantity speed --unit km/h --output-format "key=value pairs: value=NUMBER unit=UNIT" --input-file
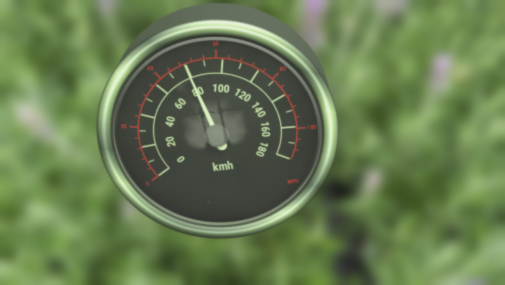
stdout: value=80 unit=km/h
